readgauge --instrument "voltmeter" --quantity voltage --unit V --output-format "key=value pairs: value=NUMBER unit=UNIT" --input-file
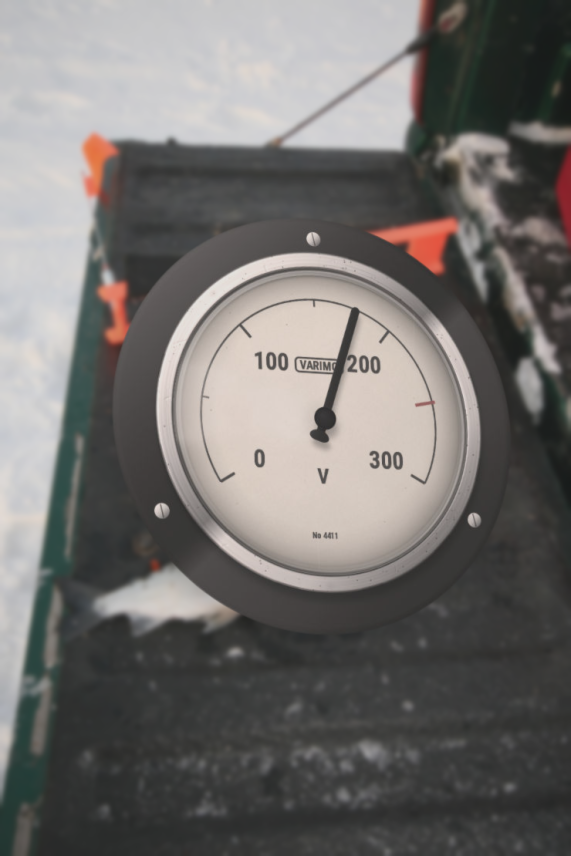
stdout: value=175 unit=V
